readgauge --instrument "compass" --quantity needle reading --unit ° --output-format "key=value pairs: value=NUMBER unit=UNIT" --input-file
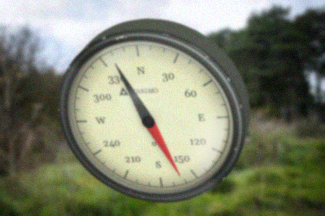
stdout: value=160 unit=°
